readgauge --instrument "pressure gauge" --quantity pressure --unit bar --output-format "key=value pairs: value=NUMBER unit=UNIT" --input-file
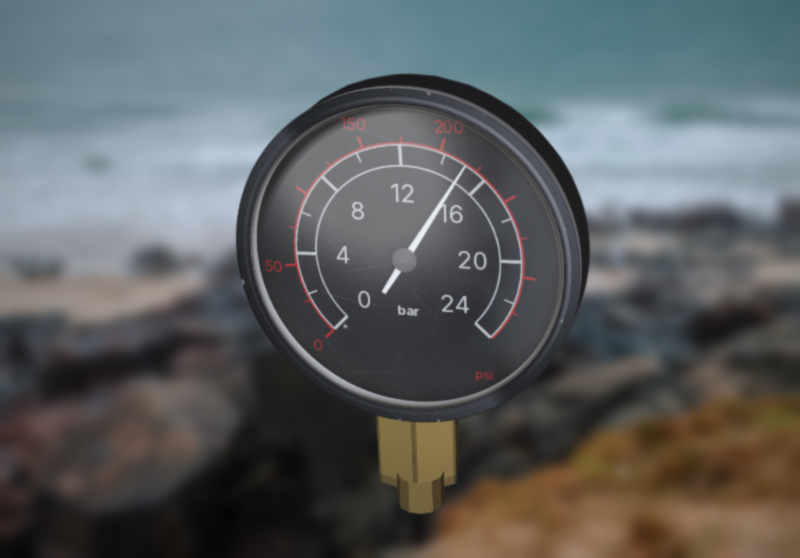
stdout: value=15 unit=bar
